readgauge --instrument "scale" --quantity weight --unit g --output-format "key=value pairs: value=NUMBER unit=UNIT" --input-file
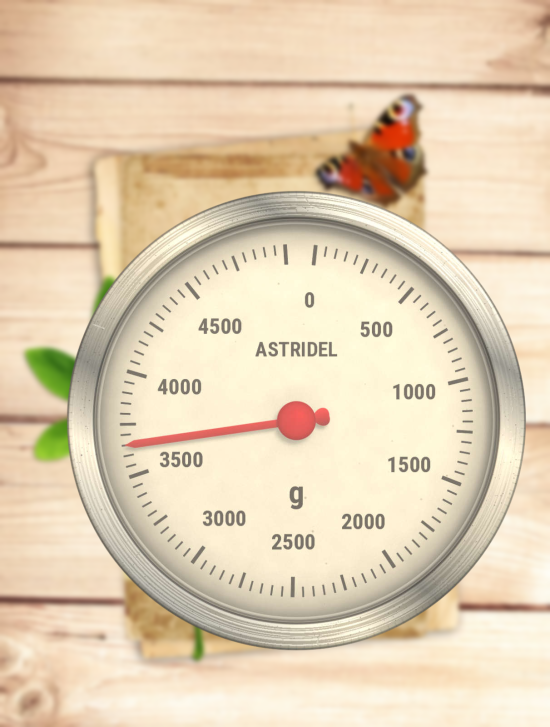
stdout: value=3650 unit=g
